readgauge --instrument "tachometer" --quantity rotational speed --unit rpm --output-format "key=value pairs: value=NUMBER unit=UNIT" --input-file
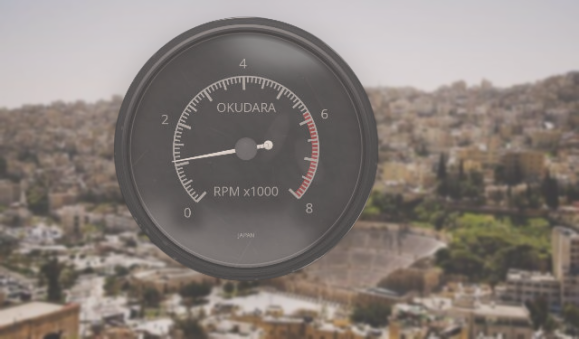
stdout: value=1100 unit=rpm
